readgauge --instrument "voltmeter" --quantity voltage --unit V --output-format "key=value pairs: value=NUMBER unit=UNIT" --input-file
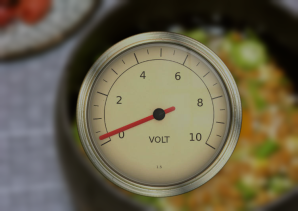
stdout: value=0.25 unit=V
